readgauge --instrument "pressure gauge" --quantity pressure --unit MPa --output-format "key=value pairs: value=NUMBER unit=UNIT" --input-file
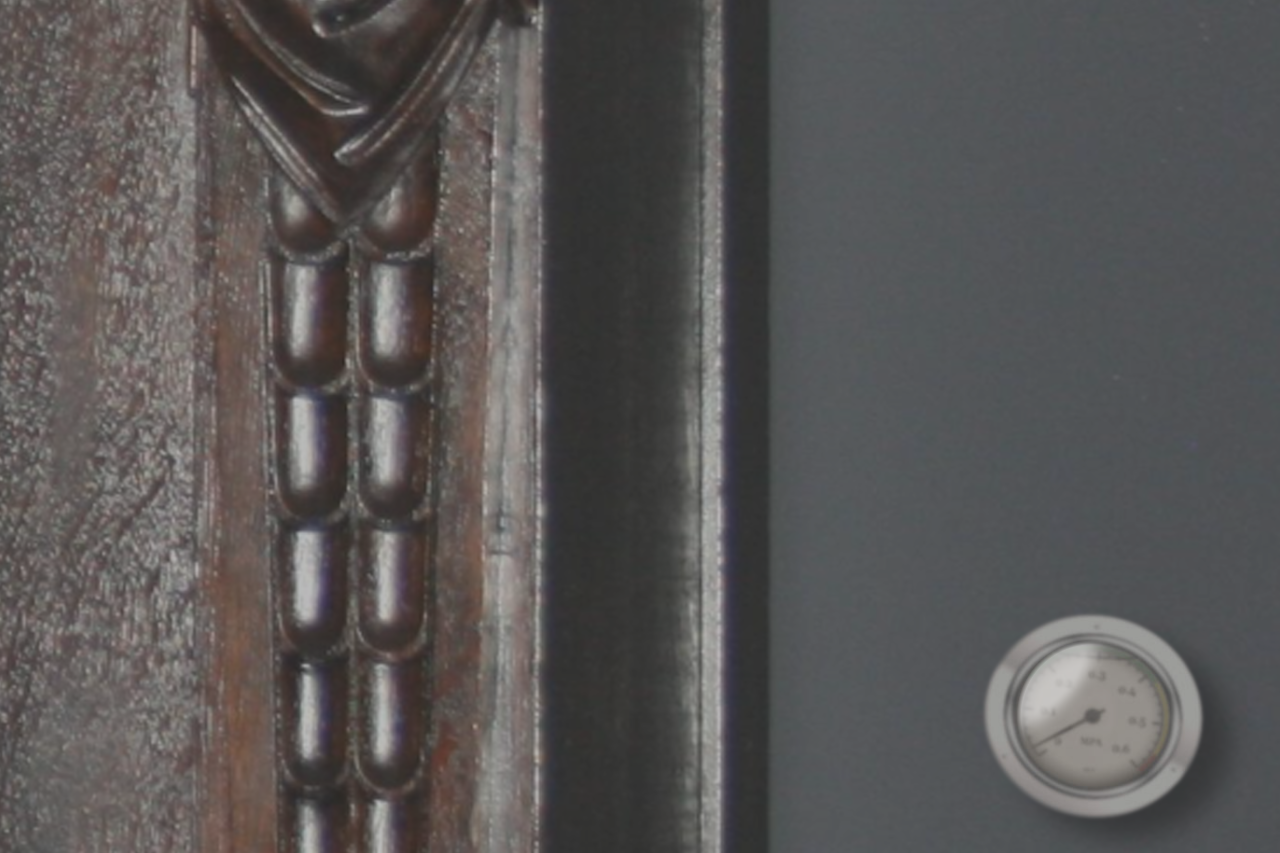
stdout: value=0.02 unit=MPa
